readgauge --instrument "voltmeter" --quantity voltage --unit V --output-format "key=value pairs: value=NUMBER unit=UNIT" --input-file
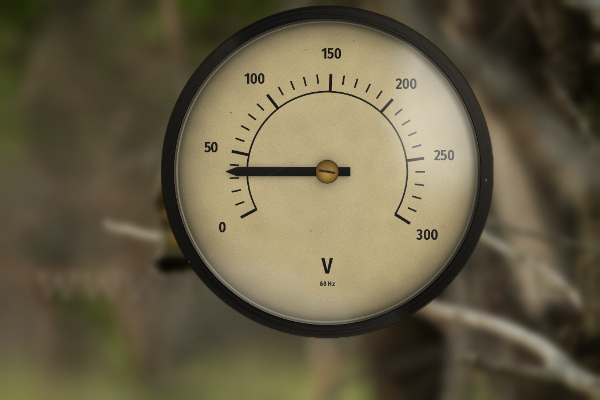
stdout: value=35 unit=V
